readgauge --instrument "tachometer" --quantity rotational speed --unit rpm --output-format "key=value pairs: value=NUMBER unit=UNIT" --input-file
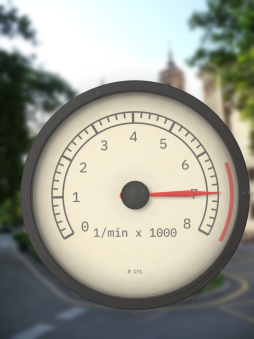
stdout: value=7000 unit=rpm
